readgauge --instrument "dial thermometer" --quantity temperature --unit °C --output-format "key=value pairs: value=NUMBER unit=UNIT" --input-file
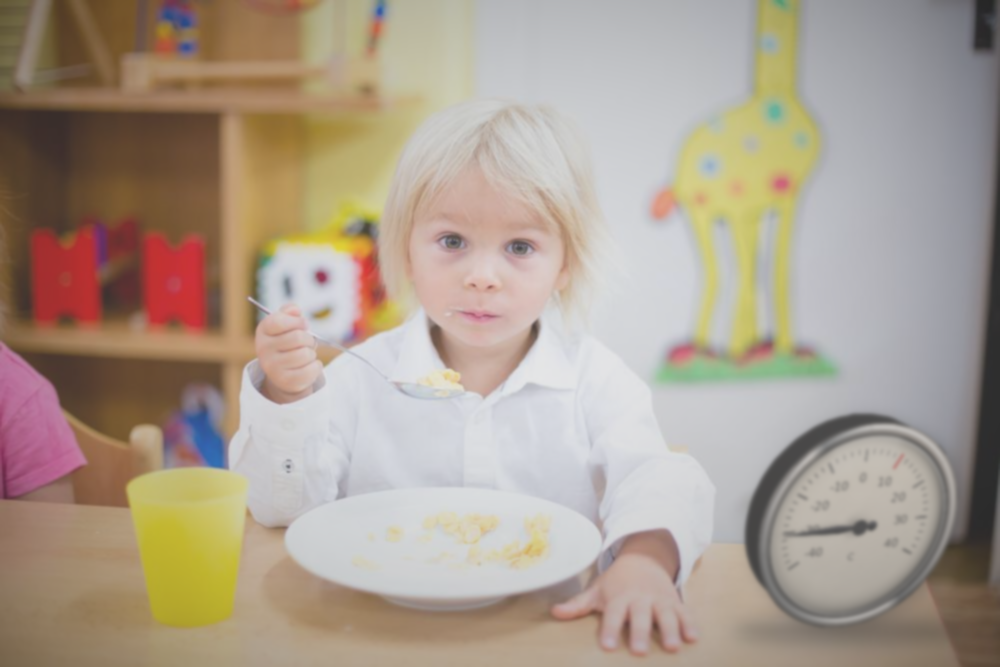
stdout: value=-30 unit=°C
